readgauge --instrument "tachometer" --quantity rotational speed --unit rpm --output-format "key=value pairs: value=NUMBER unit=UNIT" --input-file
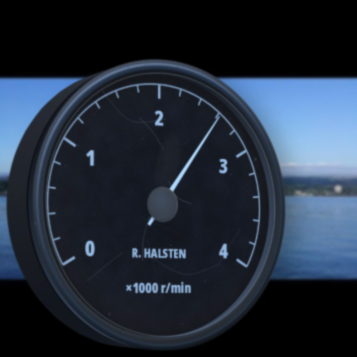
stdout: value=2600 unit=rpm
